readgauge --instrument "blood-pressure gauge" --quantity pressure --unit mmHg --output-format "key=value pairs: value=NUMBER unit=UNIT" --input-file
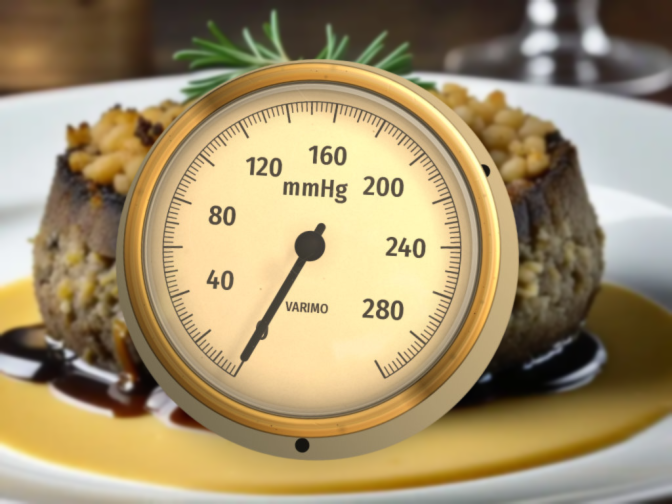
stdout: value=0 unit=mmHg
